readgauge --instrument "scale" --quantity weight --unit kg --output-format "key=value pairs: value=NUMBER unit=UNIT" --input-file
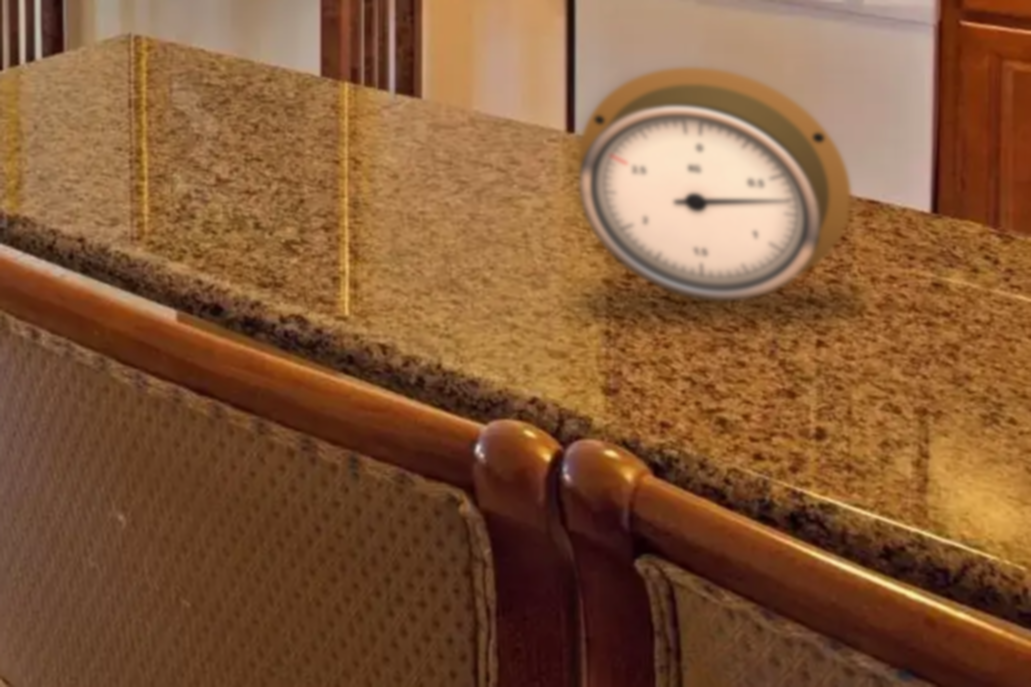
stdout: value=0.65 unit=kg
